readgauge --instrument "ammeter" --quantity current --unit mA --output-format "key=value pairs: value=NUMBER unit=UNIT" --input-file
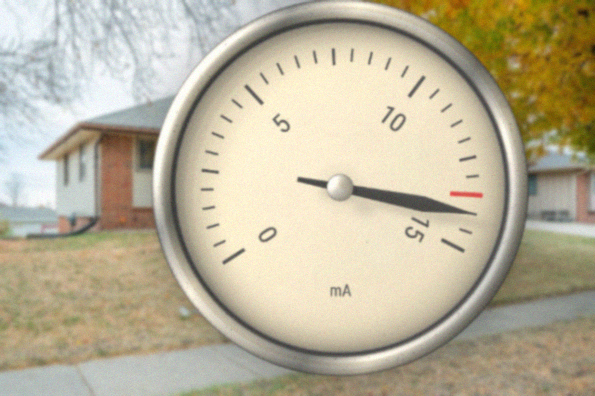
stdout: value=14 unit=mA
